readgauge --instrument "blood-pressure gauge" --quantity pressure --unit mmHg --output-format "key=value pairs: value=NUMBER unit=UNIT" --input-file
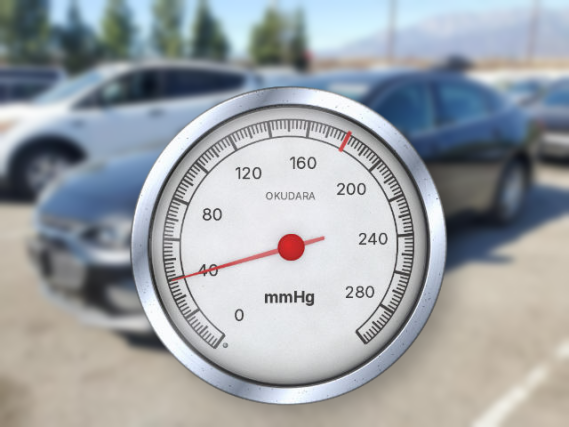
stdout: value=40 unit=mmHg
